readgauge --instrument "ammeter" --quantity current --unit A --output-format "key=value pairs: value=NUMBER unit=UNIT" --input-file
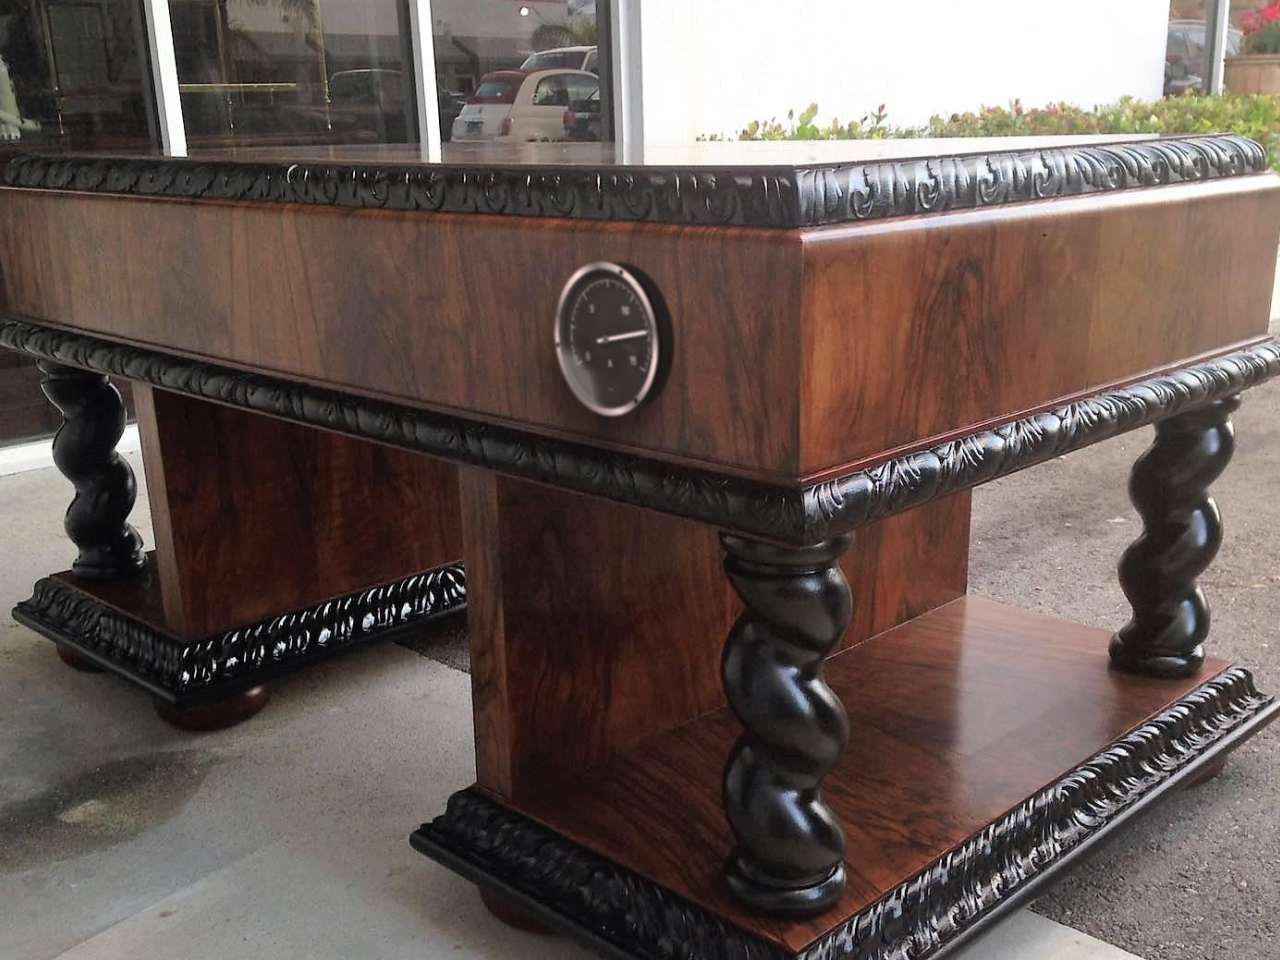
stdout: value=12.5 unit=A
